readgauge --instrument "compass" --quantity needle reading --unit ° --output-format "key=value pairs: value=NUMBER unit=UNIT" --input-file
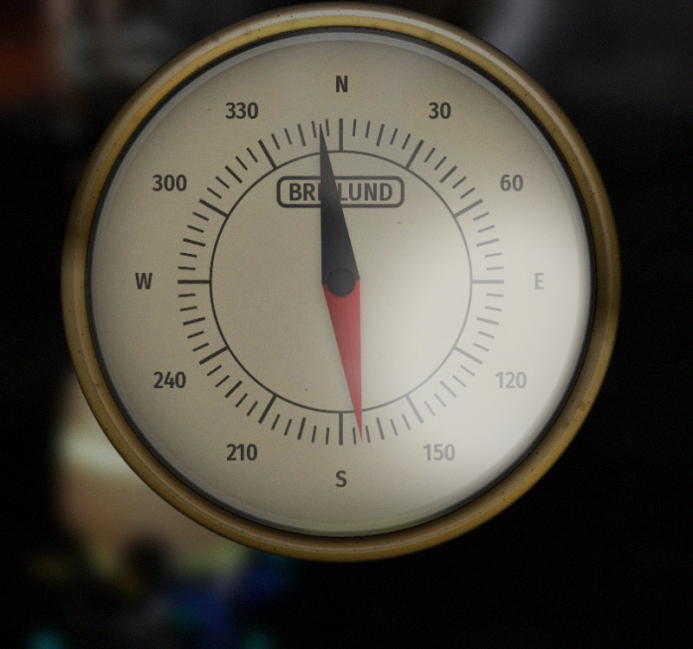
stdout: value=172.5 unit=°
